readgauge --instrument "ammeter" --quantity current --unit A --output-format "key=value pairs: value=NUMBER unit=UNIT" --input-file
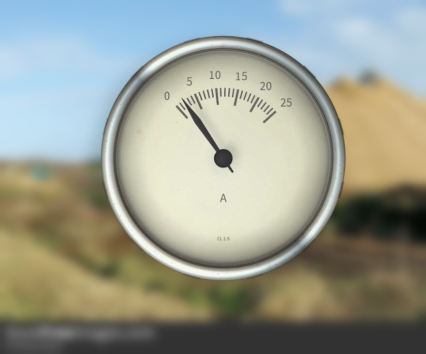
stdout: value=2 unit=A
